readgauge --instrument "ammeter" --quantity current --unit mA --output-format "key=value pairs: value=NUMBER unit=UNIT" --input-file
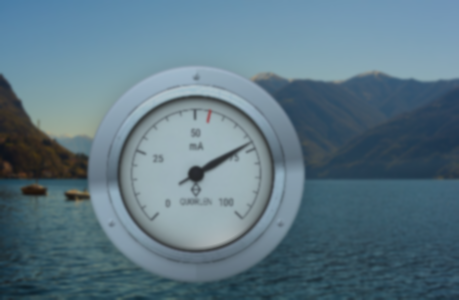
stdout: value=72.5 unit=mA
